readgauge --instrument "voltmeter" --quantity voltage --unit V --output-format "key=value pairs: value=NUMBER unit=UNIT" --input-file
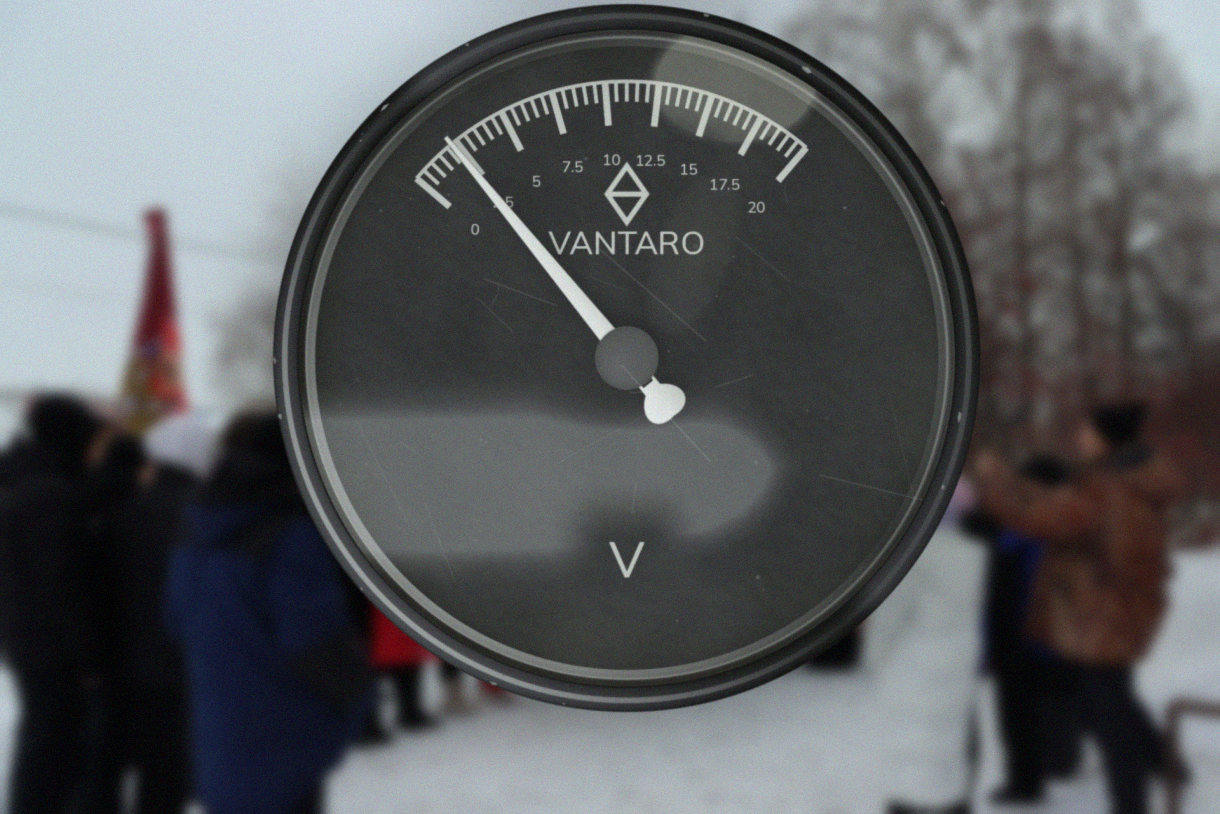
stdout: value=2.25 unit=V
